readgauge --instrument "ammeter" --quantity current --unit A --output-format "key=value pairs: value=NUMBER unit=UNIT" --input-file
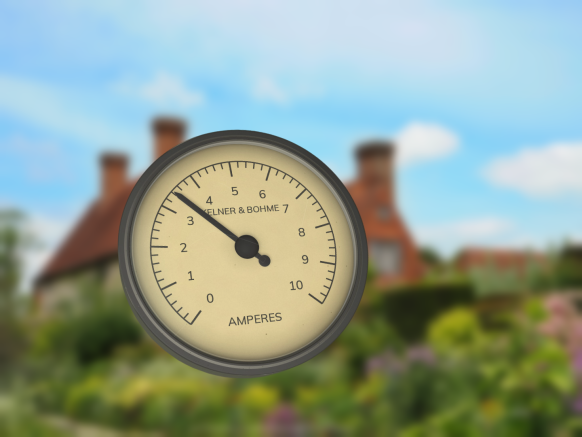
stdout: value=3.4 unit=A
